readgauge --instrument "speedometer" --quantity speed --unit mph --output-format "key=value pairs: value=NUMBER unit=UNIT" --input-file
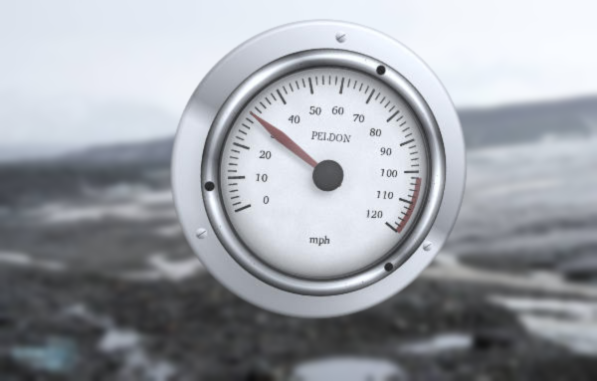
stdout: value=30 unit=mph
